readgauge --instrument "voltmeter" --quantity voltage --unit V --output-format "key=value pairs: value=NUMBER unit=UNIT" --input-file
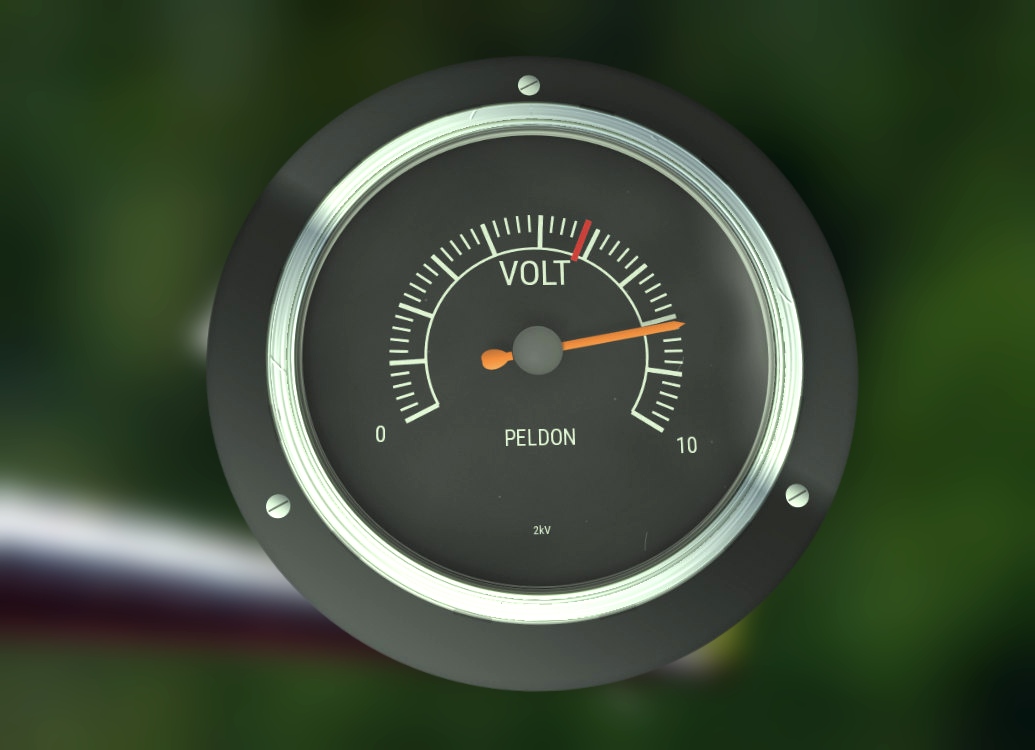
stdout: value=8.2 unit=V
